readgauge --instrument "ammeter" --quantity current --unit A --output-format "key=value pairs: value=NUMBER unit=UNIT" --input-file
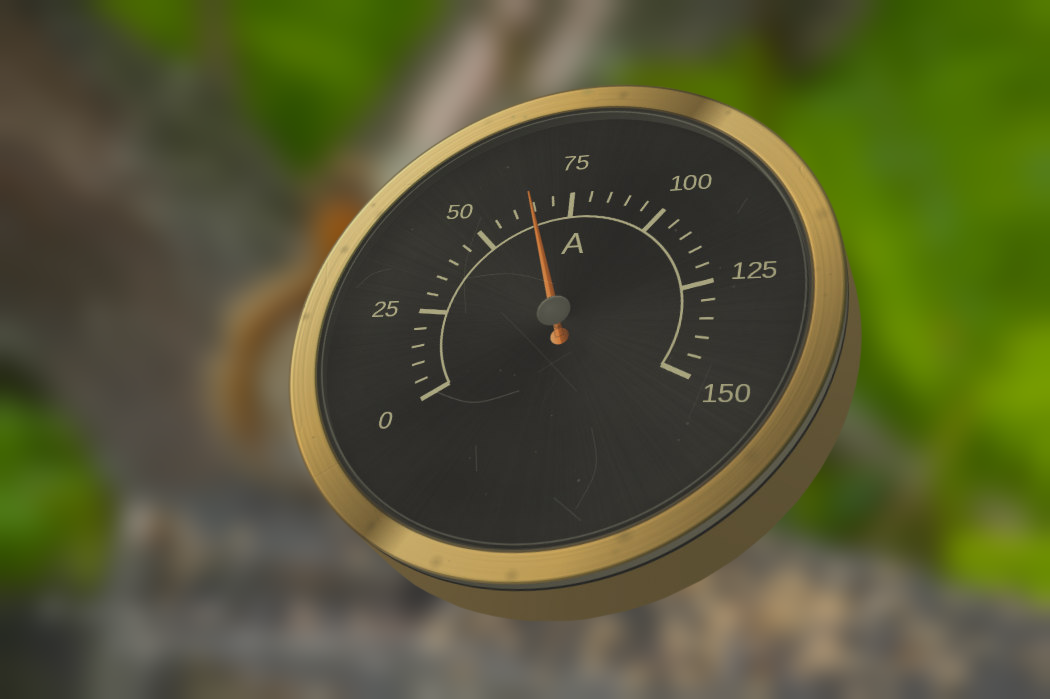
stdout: value=65 unit=A
